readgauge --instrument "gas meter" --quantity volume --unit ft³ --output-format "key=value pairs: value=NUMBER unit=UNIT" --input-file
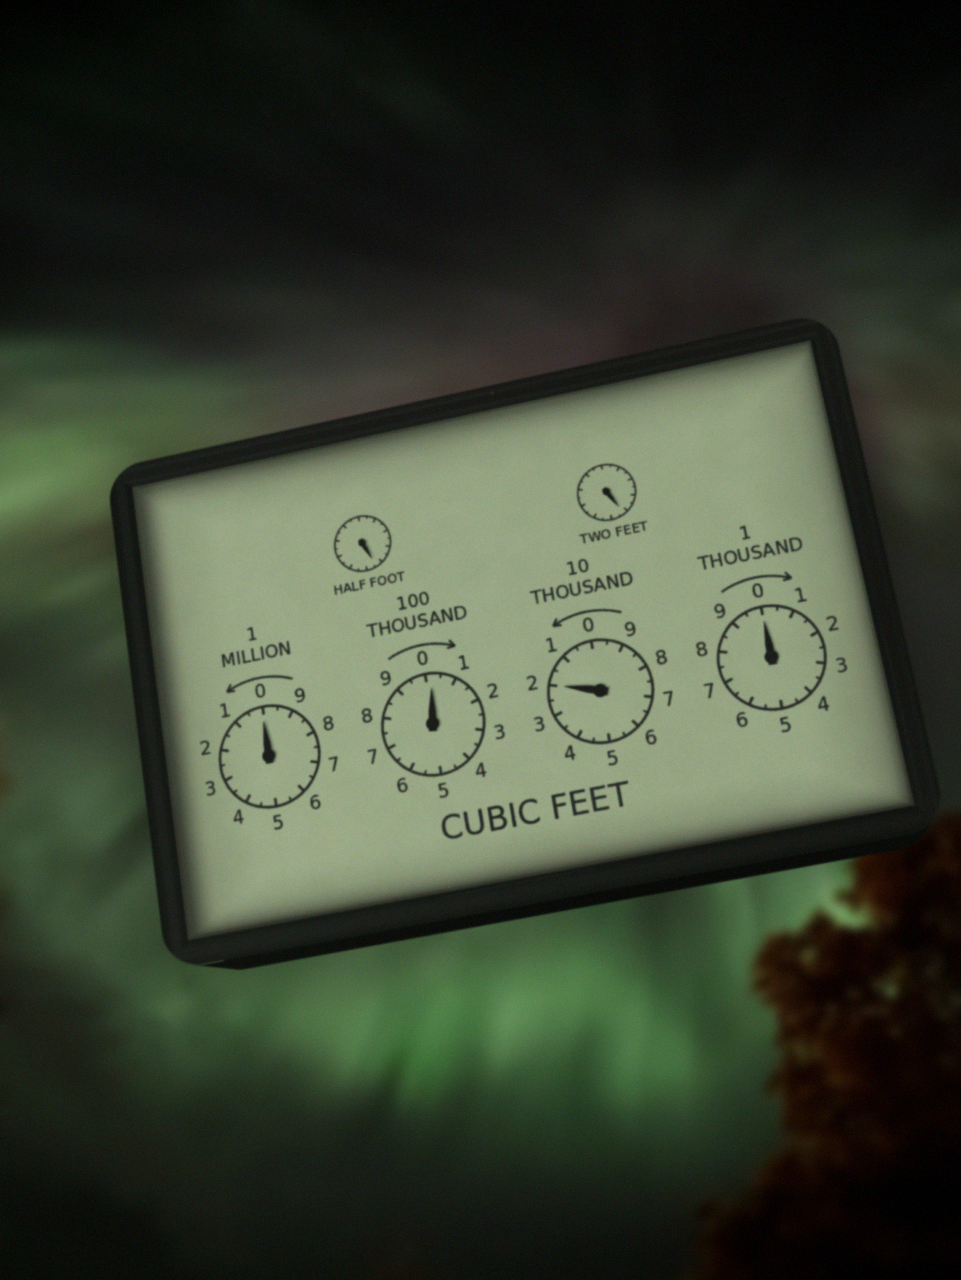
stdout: value=2000 unit=ft³
